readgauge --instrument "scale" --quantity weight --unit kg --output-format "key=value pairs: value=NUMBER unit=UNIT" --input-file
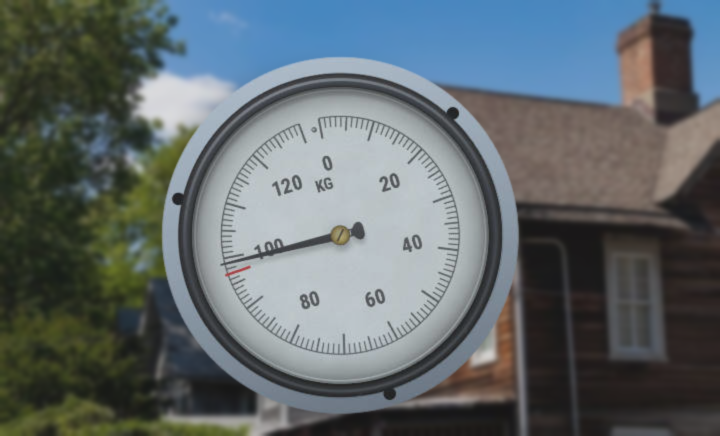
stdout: value=99 unit=kg
